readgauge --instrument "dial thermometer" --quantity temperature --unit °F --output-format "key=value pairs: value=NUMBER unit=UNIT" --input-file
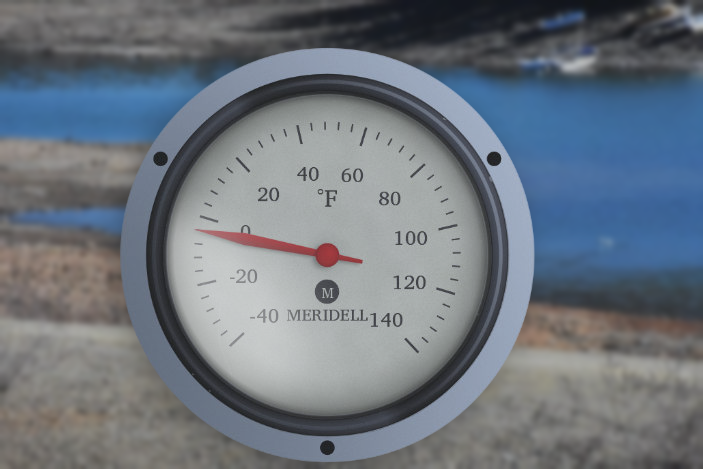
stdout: value=-4 unit=°F
